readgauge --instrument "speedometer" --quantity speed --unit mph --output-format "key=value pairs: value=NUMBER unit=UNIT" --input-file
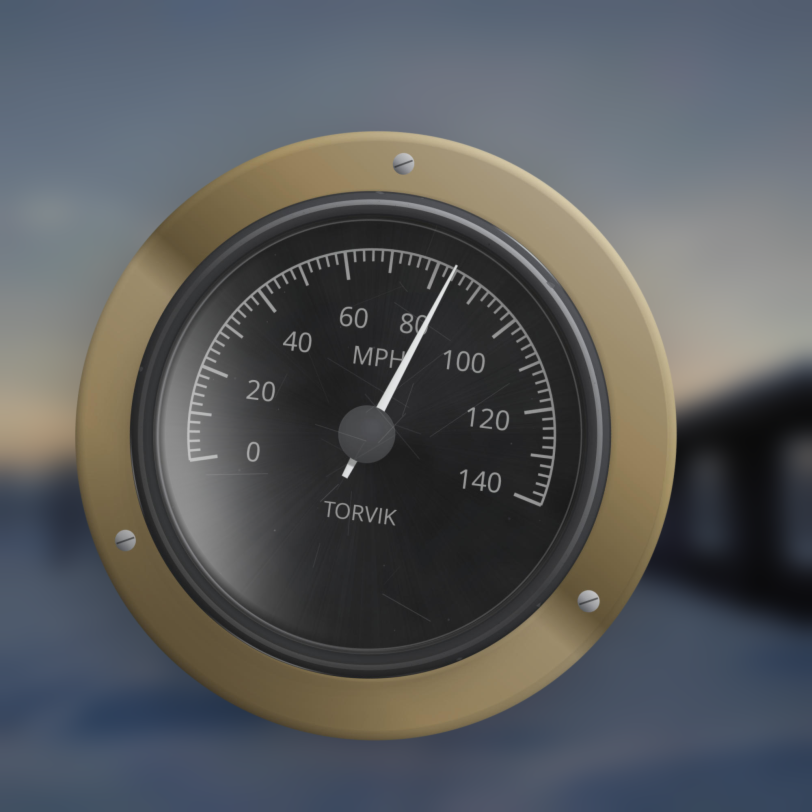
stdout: value=84 unit=mph
